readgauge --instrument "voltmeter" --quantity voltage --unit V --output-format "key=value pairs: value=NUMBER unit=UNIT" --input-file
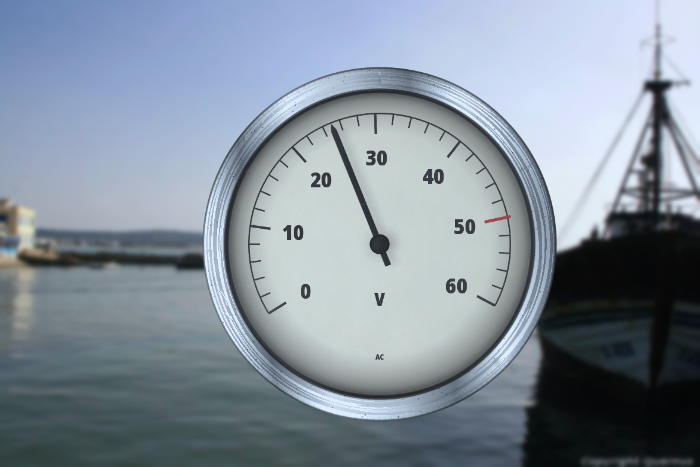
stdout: value=25 unit=V
